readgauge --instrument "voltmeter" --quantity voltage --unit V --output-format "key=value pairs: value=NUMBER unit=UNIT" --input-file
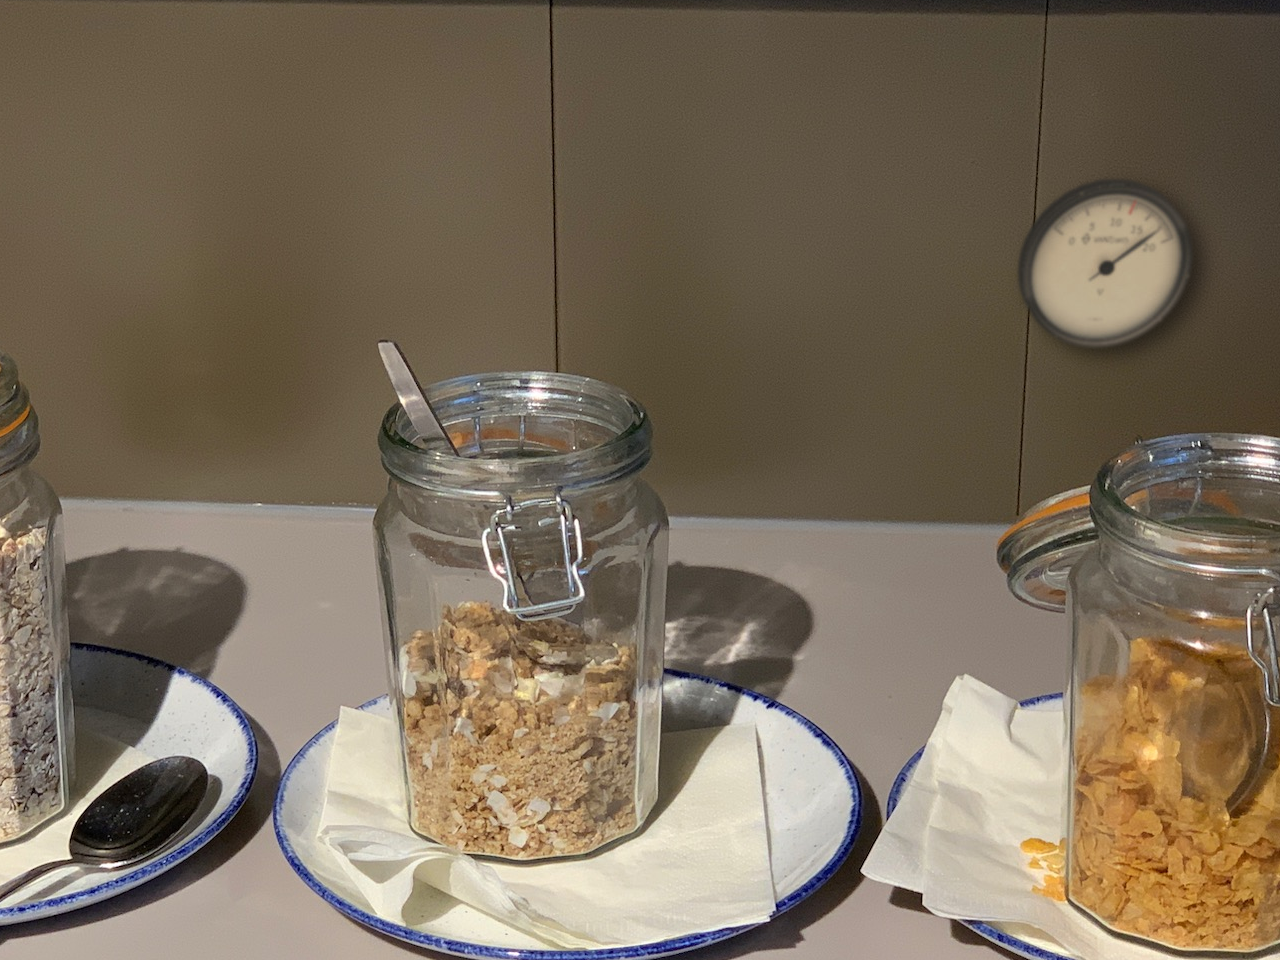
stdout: value=17.5 unit=V
